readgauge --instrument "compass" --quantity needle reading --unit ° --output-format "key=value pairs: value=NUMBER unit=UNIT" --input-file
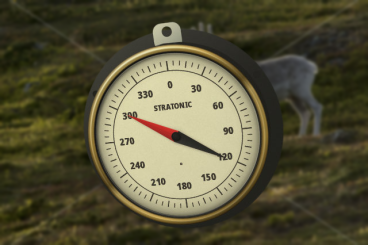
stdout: value=300 unit=°
